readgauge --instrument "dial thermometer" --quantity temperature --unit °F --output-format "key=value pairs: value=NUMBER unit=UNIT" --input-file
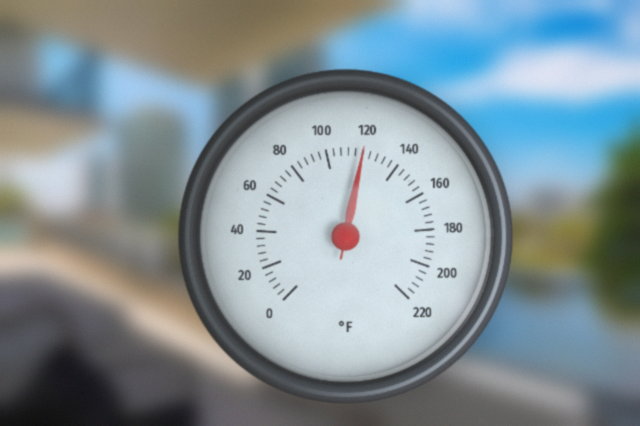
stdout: value=120 unit=°F
